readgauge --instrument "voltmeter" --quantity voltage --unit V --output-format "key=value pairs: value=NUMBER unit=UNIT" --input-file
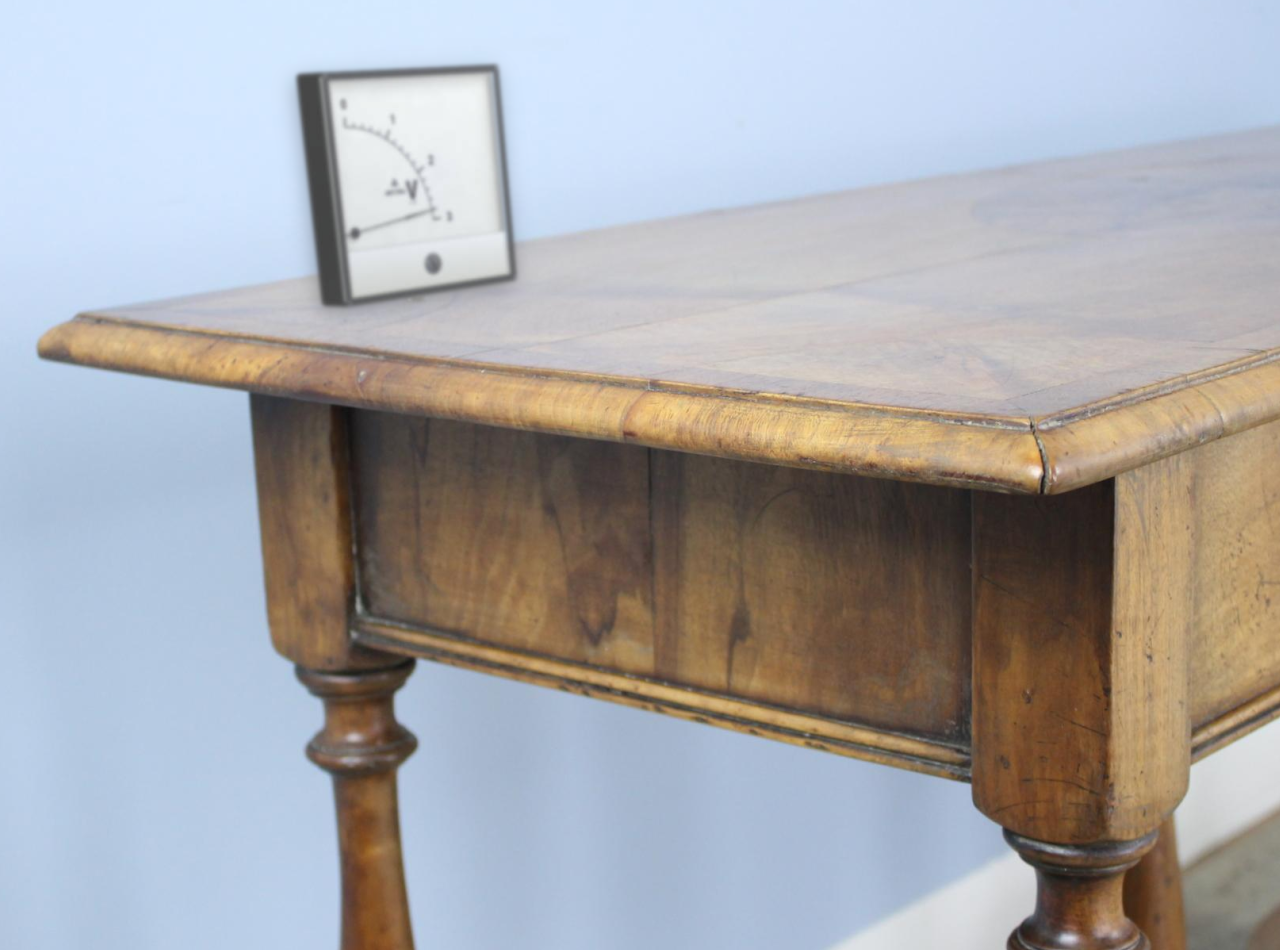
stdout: value=2.8 unit=V
